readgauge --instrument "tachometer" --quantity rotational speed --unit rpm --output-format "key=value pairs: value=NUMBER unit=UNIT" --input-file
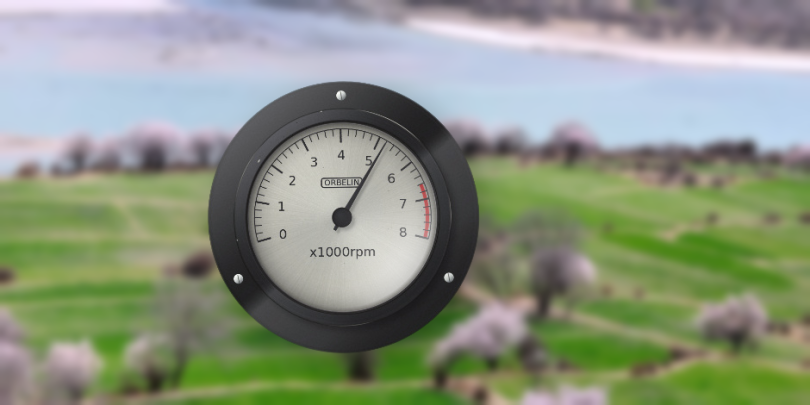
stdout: value=5200 unit=rpm
